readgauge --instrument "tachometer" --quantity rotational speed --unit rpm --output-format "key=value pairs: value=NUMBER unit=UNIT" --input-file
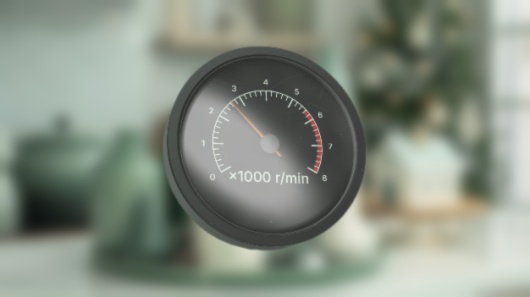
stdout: value=2600 unit=rpm
